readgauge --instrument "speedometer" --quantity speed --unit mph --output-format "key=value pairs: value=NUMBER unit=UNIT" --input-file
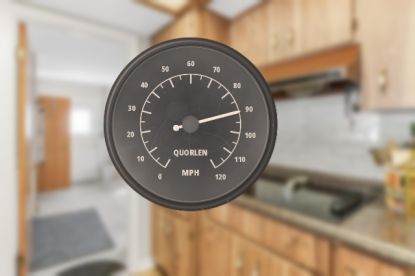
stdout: value=90 unit=mph
